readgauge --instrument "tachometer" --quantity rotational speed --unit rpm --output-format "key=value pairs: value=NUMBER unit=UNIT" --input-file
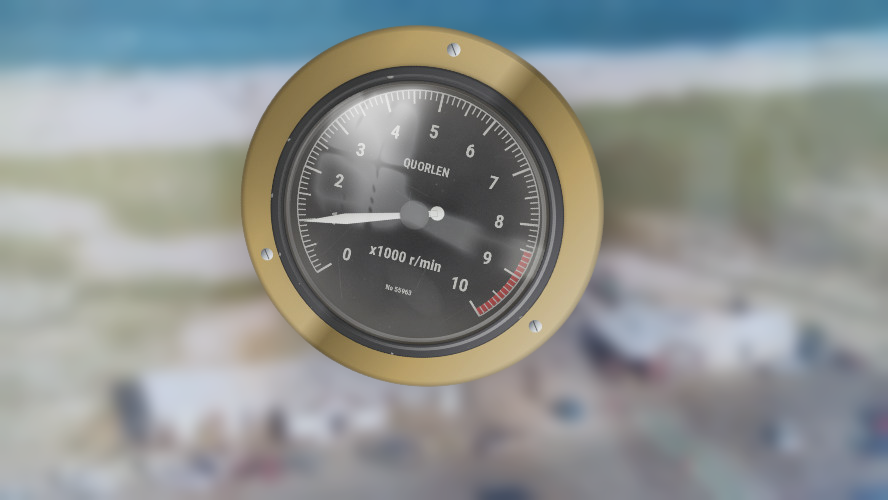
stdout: value=1000 unit=rpm
